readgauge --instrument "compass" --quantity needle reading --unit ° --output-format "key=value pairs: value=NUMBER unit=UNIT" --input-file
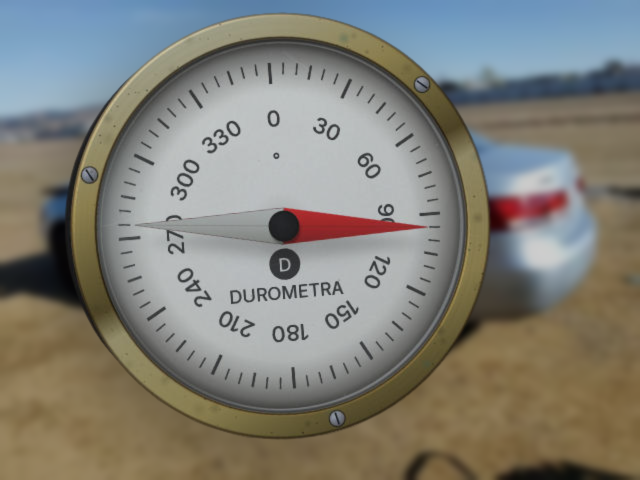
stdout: value=95 unit=°
